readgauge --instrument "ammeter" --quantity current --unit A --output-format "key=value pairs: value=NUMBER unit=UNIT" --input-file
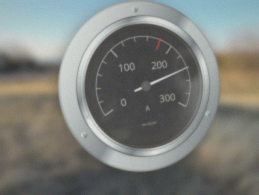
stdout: value=240 unit=A
